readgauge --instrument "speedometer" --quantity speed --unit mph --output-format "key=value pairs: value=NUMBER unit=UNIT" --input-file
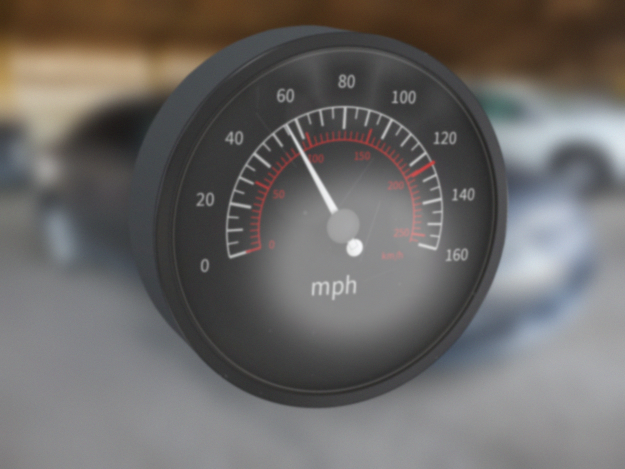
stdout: value=55 unit=mph
